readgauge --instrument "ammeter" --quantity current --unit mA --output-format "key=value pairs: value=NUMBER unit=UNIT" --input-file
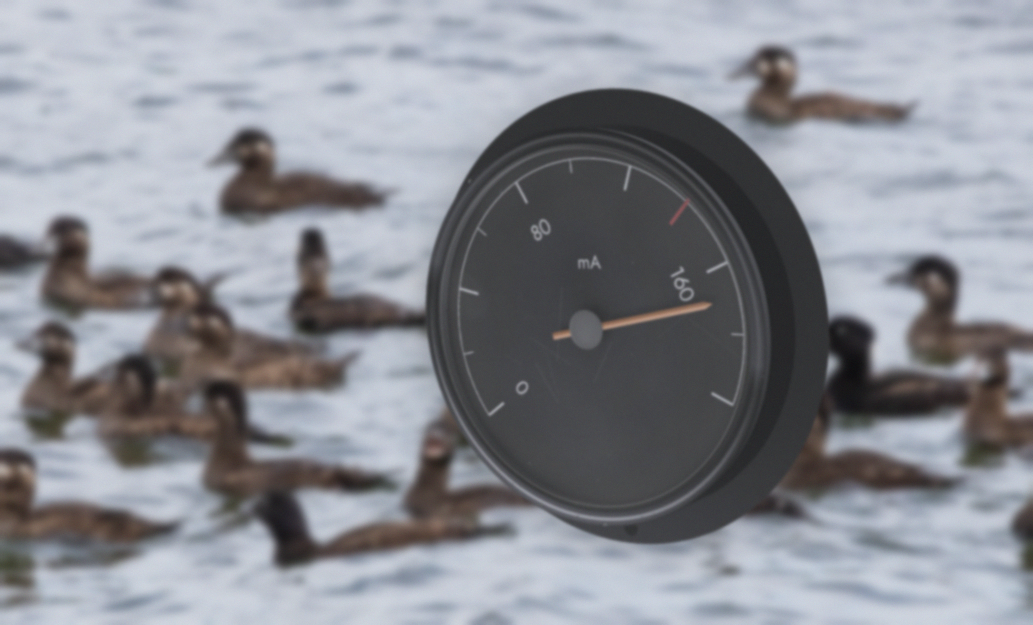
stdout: value=170 unit=mA
